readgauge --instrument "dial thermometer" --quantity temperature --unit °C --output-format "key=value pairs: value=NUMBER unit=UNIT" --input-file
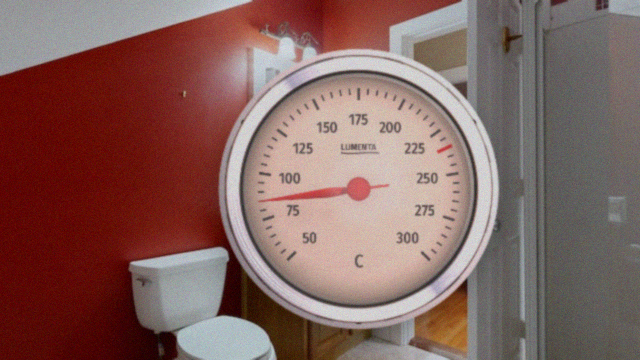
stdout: value=85 unit=°C
